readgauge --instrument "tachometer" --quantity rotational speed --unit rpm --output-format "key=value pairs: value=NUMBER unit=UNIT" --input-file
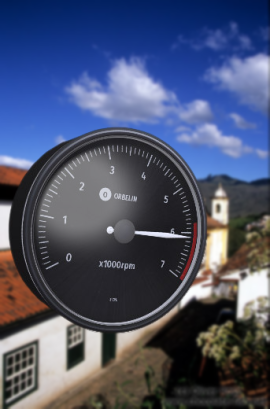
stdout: value=6100 unit=rpm
